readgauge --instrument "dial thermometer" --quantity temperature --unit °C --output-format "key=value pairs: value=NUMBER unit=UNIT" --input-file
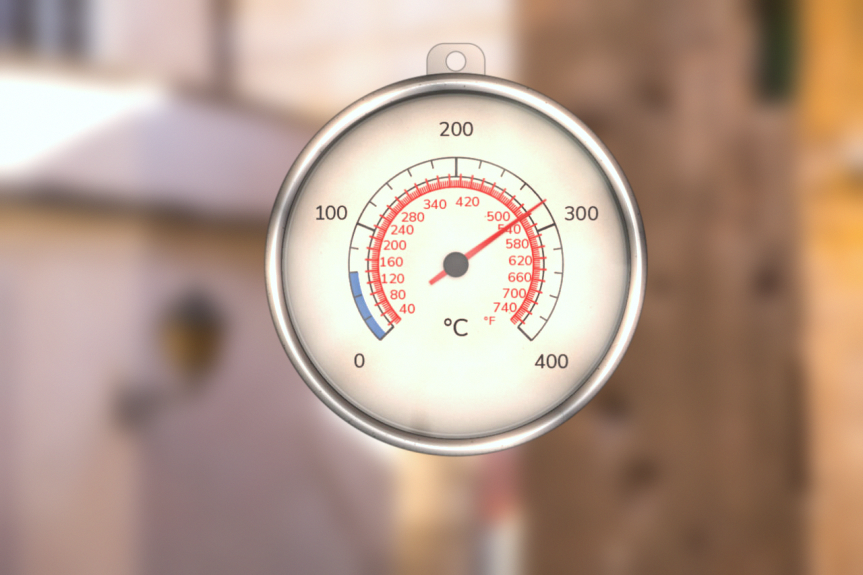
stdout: value=280 unit=°C
